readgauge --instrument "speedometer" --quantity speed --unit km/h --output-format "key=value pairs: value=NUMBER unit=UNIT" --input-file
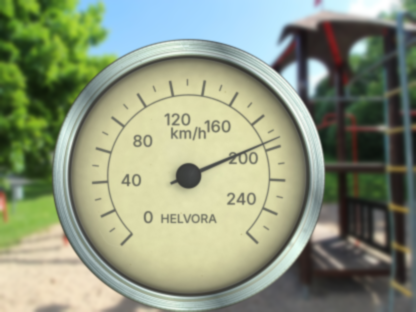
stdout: value=195 unit=km/h
